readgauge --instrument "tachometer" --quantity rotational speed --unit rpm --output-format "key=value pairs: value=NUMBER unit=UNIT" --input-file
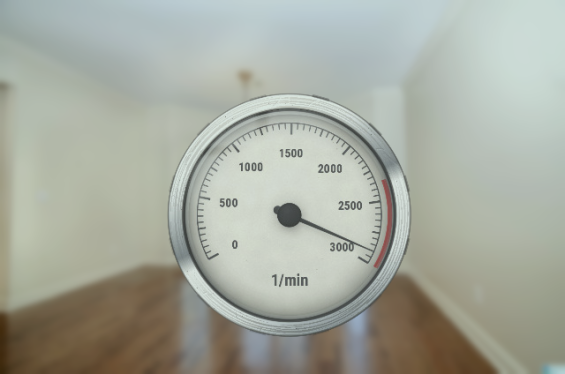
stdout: value=2900 unit=rpm
